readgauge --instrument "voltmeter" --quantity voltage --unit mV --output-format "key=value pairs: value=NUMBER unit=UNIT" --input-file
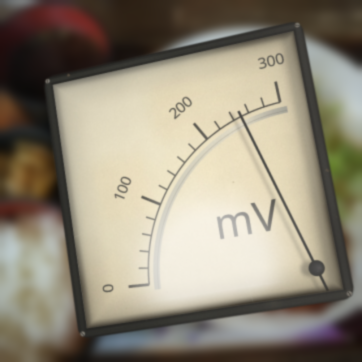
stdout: value=250 unit=mV
